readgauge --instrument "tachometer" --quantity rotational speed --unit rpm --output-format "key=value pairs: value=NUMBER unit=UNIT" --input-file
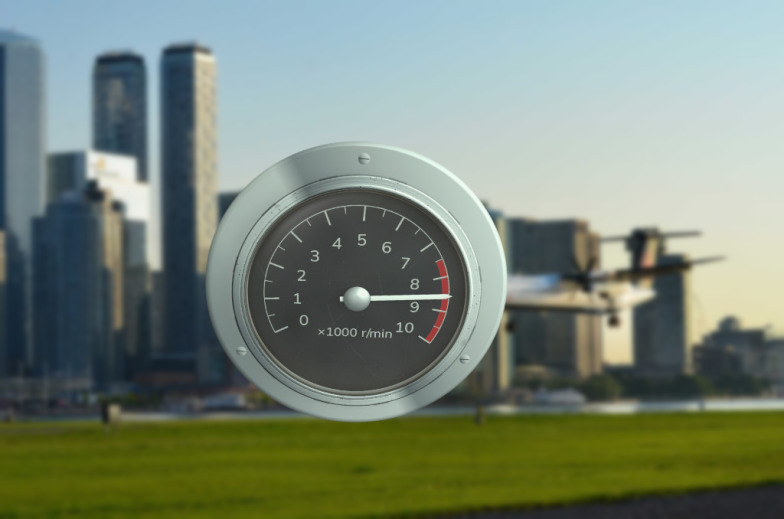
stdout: value=8500 unit=rpm
